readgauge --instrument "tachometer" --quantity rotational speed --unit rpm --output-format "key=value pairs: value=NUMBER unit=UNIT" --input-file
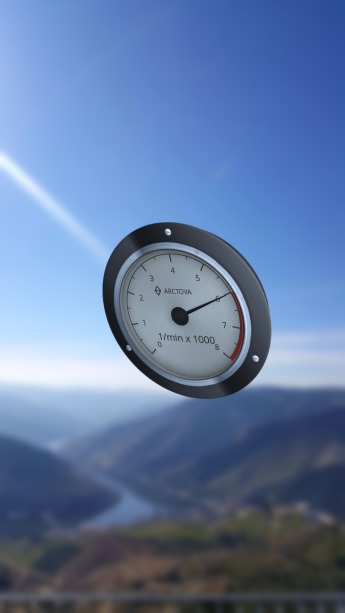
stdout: value=6000 unit=rpm
